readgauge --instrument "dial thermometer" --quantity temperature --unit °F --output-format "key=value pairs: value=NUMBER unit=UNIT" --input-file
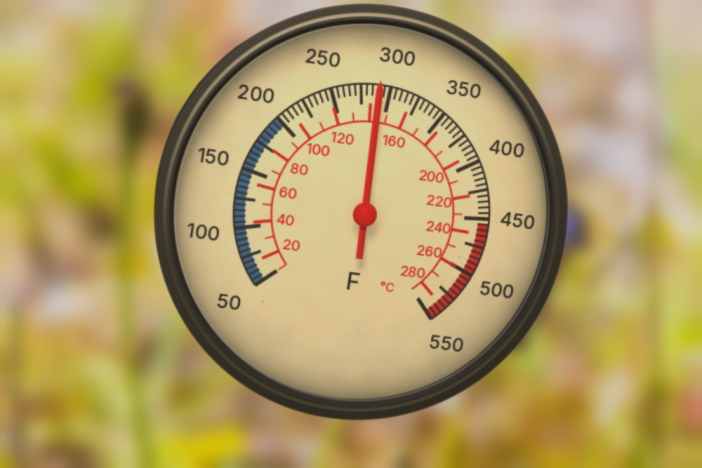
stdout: value=290 unit=°F
